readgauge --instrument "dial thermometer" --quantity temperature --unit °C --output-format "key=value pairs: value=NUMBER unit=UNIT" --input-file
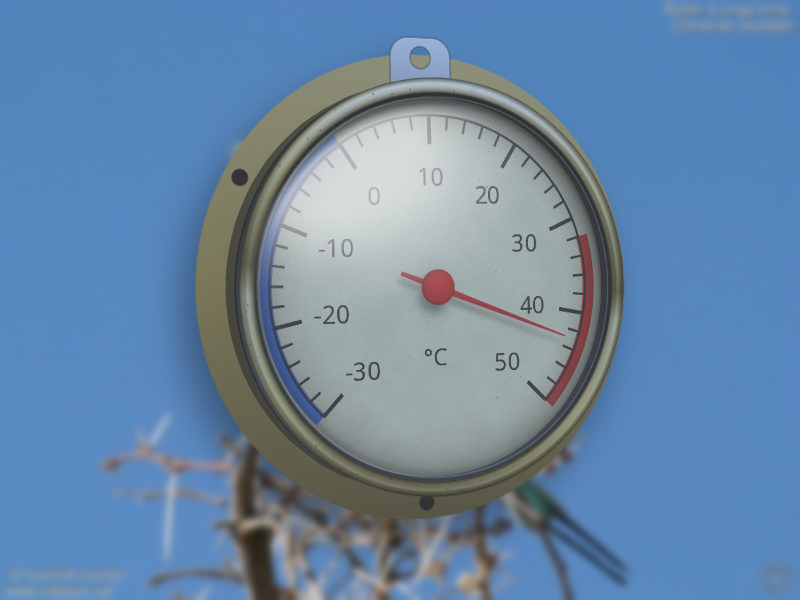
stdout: value=43 unit=°C
